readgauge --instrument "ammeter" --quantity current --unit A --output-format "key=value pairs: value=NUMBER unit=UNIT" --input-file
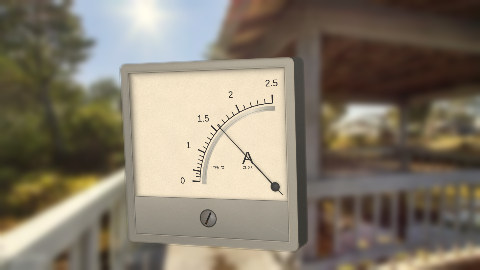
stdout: value=1.6 unit=A
